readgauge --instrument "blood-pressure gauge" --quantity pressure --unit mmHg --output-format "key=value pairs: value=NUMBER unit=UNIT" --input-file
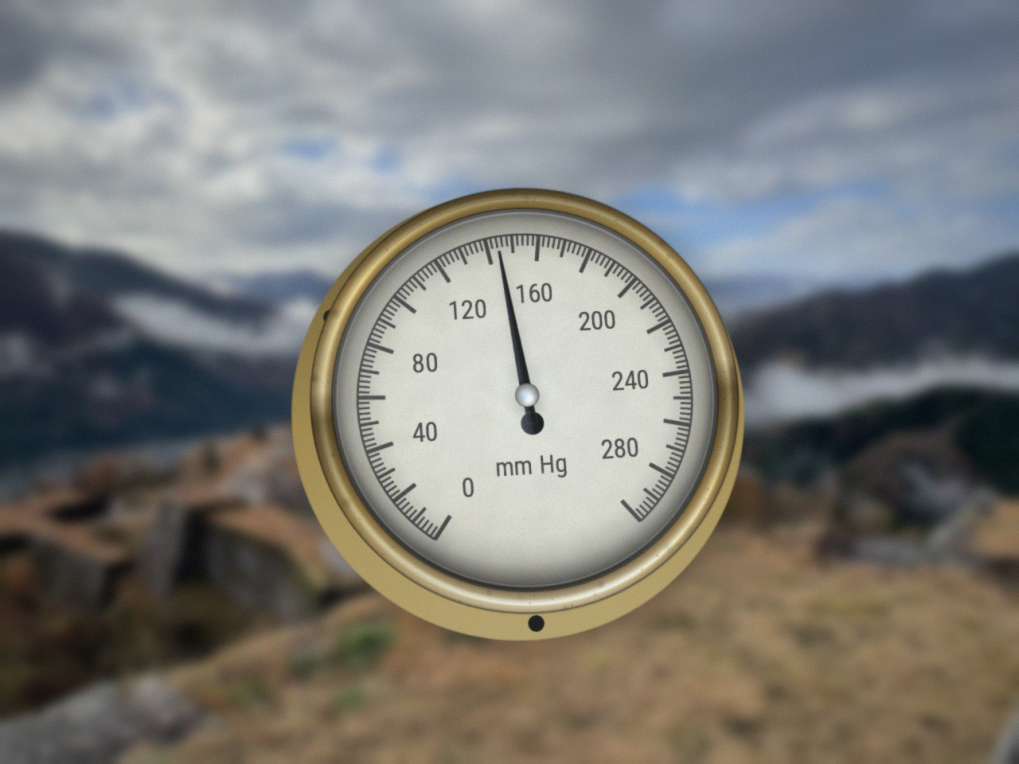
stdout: value=144 unit=mmHg
